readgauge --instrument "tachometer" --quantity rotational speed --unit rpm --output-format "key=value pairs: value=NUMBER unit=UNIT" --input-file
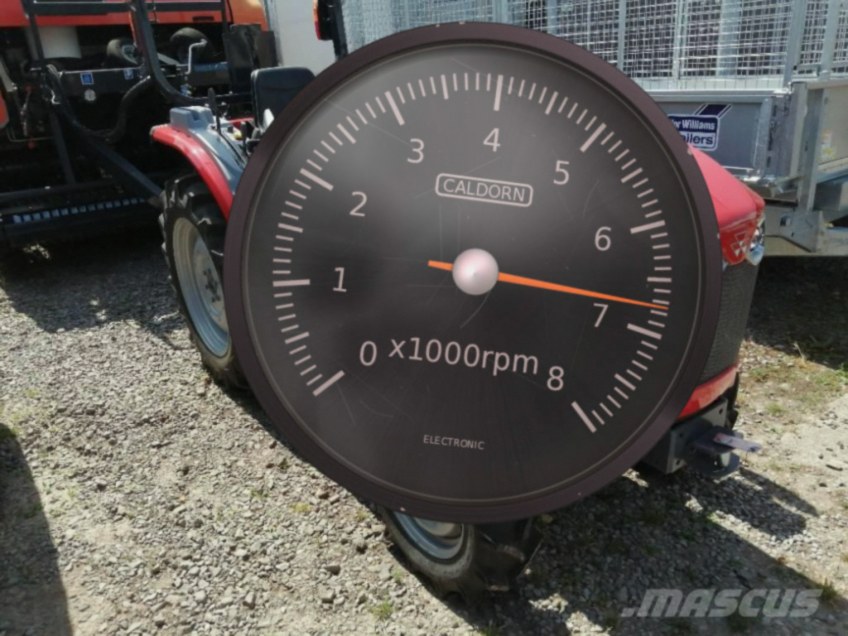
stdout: value=6750 unit=rpm
